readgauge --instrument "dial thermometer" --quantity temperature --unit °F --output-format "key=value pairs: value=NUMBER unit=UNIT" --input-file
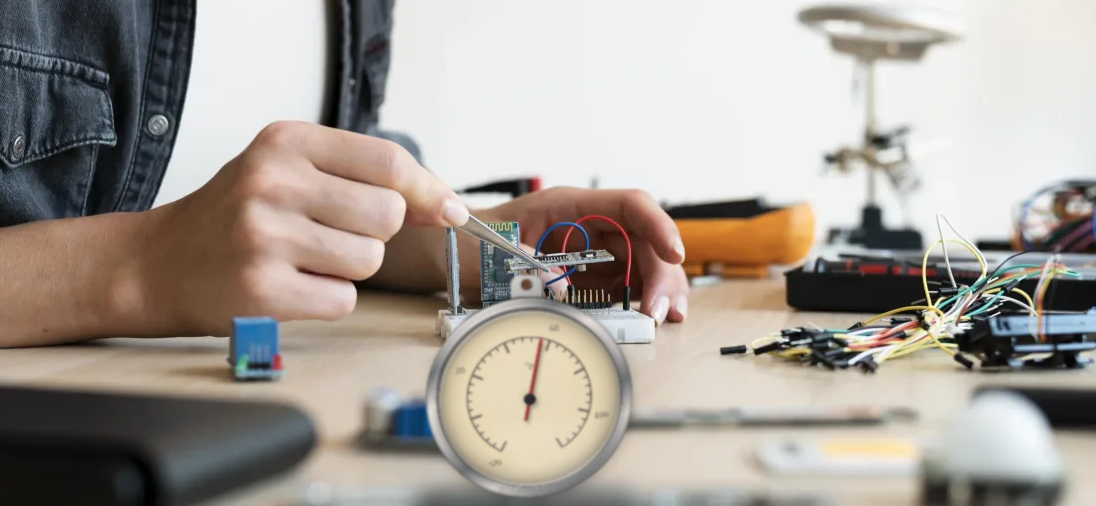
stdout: value=56 unit=°F
